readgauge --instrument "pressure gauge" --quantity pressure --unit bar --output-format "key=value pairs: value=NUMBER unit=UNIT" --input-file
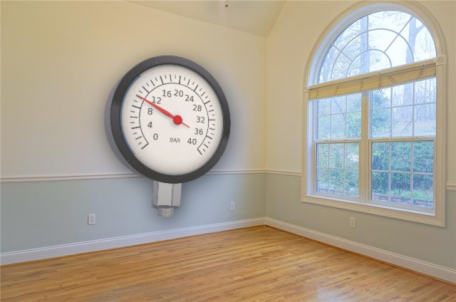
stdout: value=10 unit=bar
